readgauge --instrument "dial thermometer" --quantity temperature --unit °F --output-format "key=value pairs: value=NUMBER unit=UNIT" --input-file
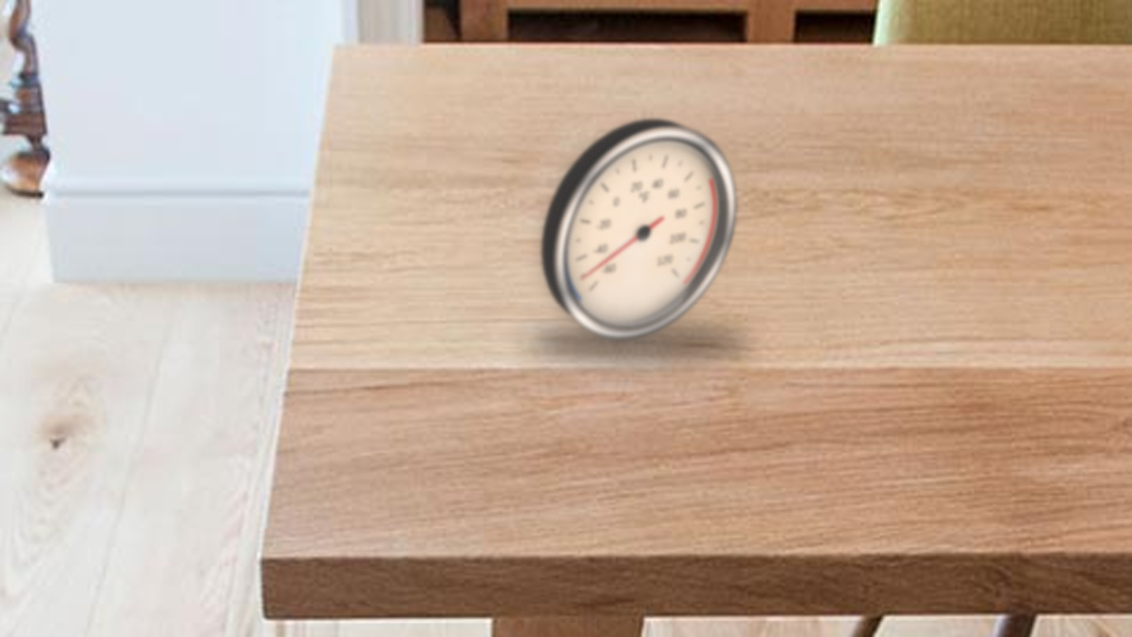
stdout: value=-50 unit=°F
